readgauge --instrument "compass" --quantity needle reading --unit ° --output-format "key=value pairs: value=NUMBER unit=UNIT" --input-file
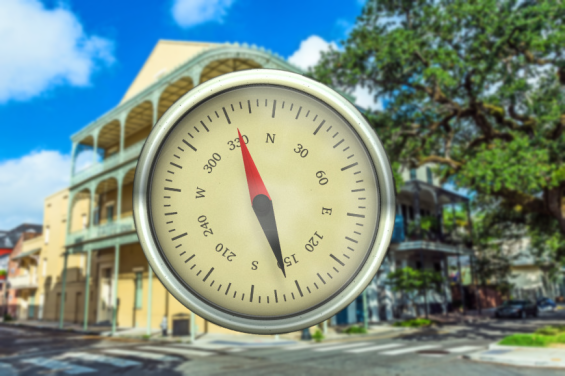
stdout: value=335 unit=°
